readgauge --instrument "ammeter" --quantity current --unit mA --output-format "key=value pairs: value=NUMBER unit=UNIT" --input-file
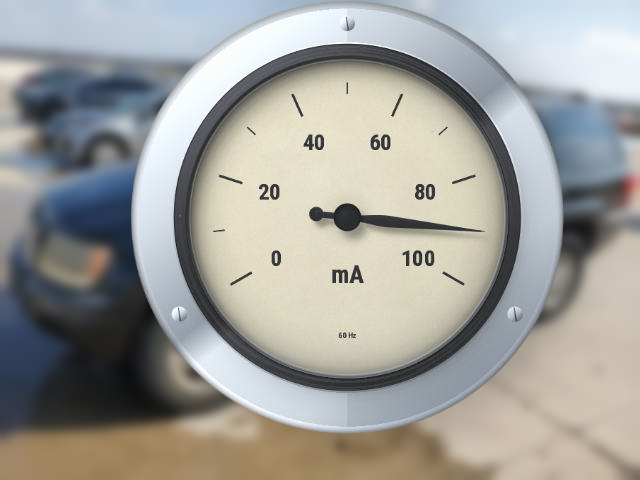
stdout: value=90 unit=mA
